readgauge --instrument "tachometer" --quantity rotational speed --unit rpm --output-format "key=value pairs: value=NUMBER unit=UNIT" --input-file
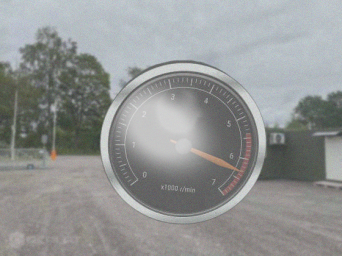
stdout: value=6300 unit=rpm
